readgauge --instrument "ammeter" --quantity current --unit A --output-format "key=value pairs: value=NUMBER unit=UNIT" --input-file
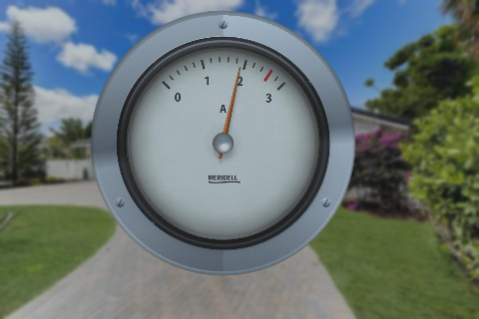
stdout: value=1.9 unit=A
